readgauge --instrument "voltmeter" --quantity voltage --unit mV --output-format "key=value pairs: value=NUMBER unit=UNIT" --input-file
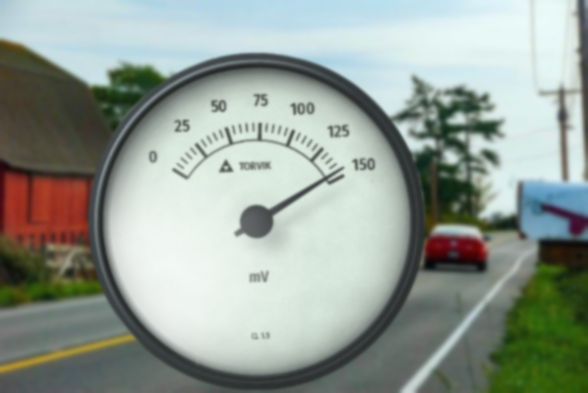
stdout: value=145 unit=mV
